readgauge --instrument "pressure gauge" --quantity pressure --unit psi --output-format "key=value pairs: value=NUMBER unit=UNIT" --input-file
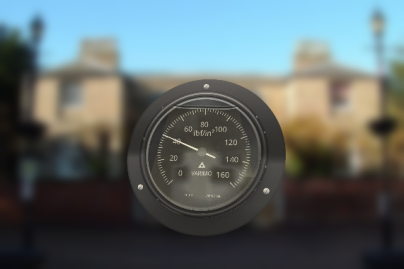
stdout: value=40 unit=psi
